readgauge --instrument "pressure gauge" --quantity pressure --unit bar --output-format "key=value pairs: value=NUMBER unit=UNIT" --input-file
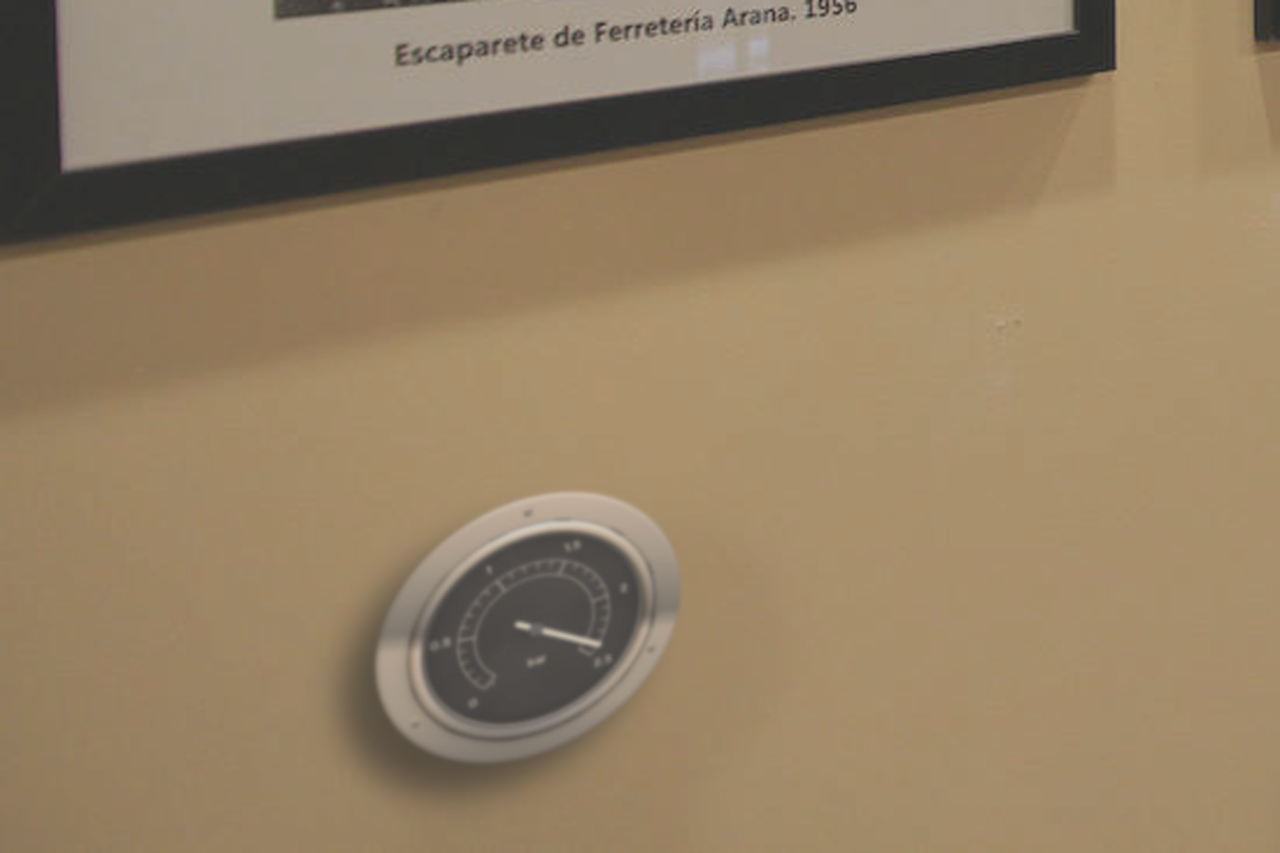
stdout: value=2.4 unit=bar
